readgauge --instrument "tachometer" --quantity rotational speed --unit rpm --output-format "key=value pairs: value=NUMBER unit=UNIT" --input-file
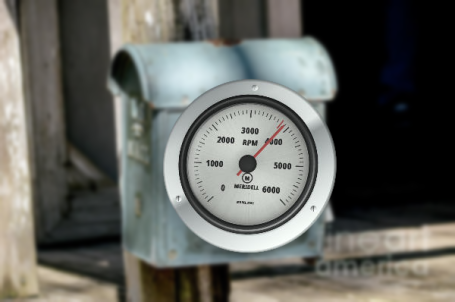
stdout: value=3900 unit=rpm
